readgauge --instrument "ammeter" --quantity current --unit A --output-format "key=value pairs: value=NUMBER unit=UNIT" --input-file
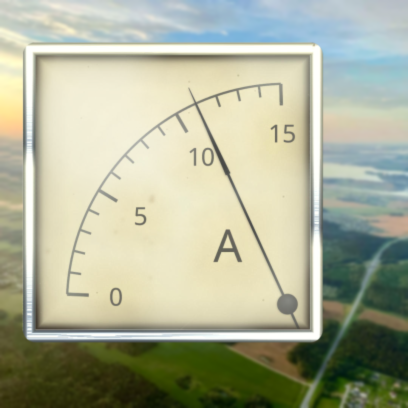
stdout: value=11 unit=A
